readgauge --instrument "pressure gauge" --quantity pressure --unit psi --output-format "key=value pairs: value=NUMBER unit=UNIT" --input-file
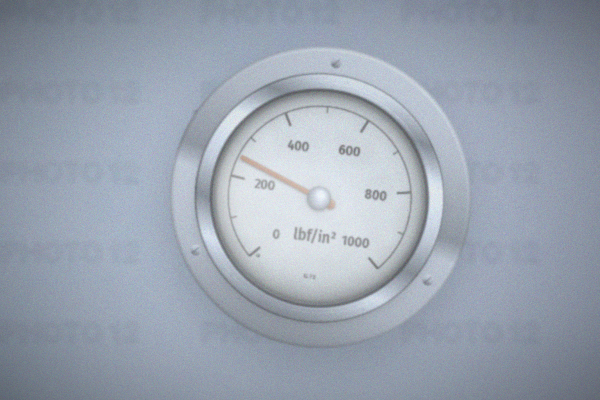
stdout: value=250 unit=psi
